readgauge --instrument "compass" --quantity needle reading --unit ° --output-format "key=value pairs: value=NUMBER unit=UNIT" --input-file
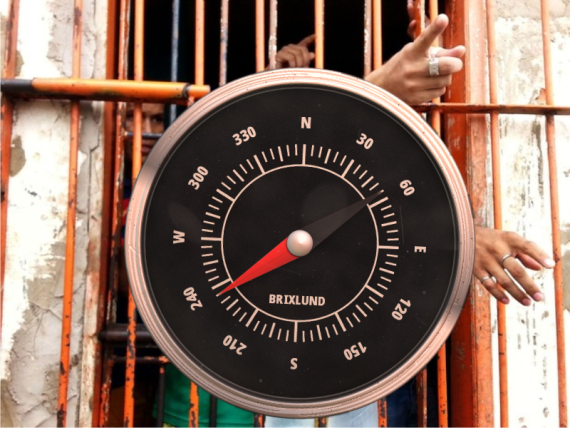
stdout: value=235 unit=°
